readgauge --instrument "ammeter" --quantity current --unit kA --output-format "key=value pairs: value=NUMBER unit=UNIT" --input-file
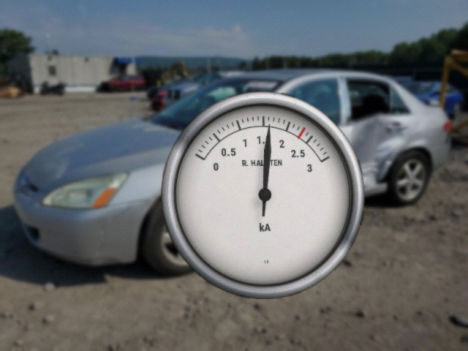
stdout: value=1.6 unit=kA
